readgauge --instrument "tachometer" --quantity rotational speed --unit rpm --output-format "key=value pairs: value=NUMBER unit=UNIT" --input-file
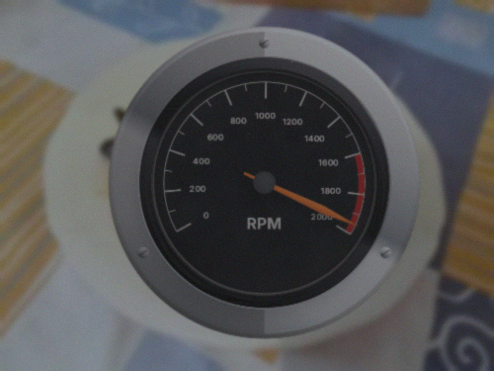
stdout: value=1950 unit=rpm
